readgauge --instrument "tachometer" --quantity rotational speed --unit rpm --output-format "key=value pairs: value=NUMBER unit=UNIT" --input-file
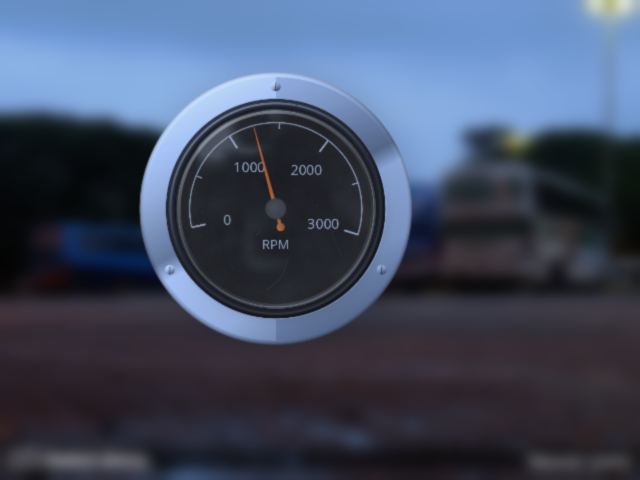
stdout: value=1250 unit=rpm
